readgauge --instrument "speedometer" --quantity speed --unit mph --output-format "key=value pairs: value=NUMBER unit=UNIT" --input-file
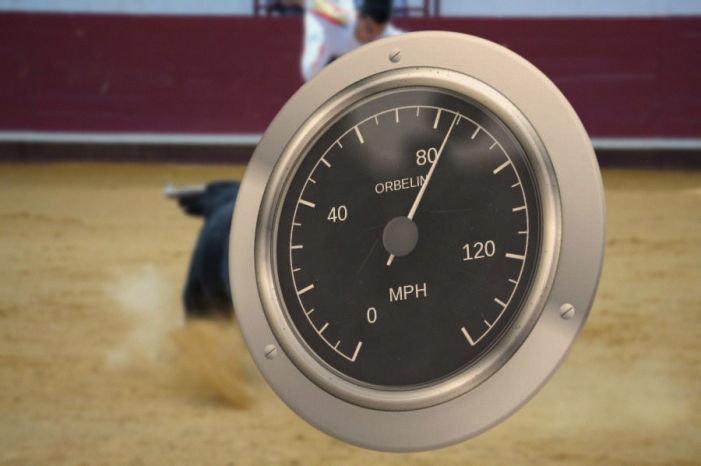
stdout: value=85 unit=mph
